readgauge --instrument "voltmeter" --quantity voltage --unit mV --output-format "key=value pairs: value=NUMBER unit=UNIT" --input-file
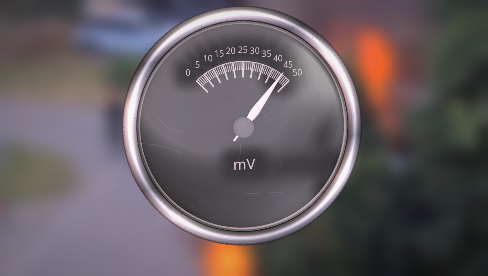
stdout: value=45 unit=mV
